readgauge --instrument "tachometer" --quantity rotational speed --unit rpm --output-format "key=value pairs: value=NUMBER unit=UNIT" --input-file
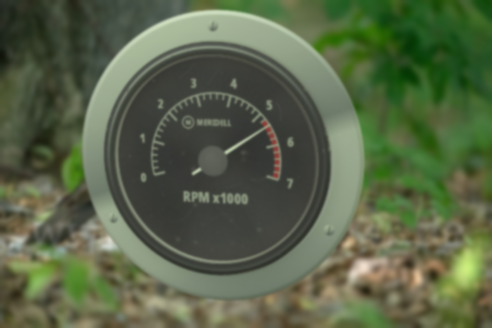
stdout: value=5400 unit=rpm
